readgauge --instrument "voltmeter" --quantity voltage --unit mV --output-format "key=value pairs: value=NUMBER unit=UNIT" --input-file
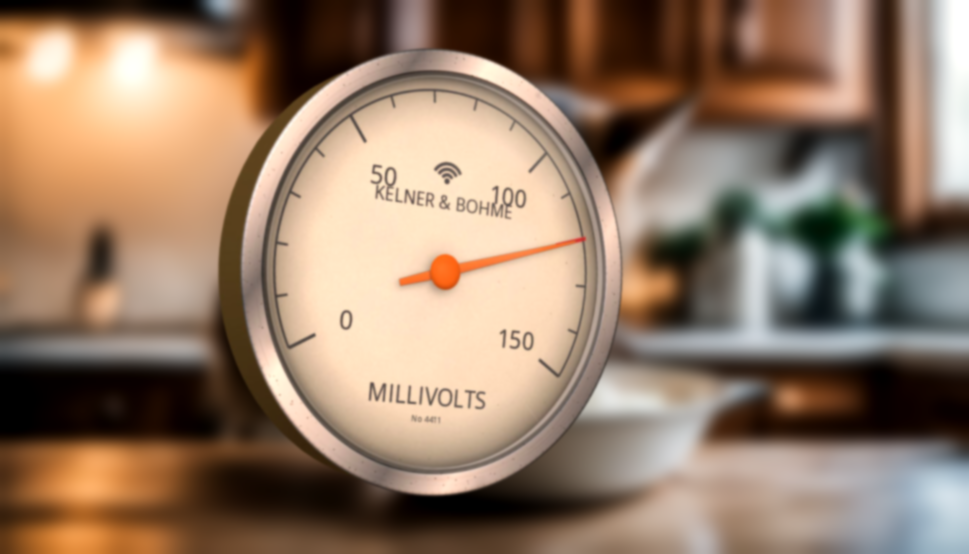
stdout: value=120 unit=mV
